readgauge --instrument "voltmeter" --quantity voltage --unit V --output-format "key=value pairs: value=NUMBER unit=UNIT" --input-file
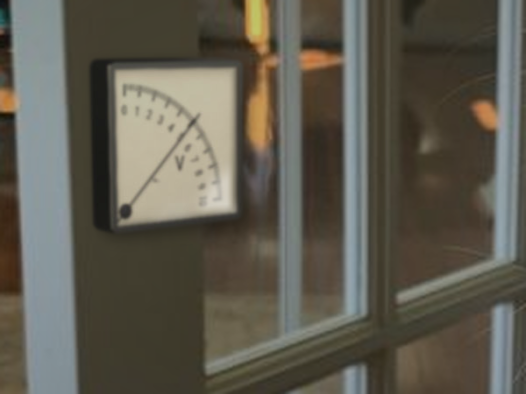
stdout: value=5 unit=V
